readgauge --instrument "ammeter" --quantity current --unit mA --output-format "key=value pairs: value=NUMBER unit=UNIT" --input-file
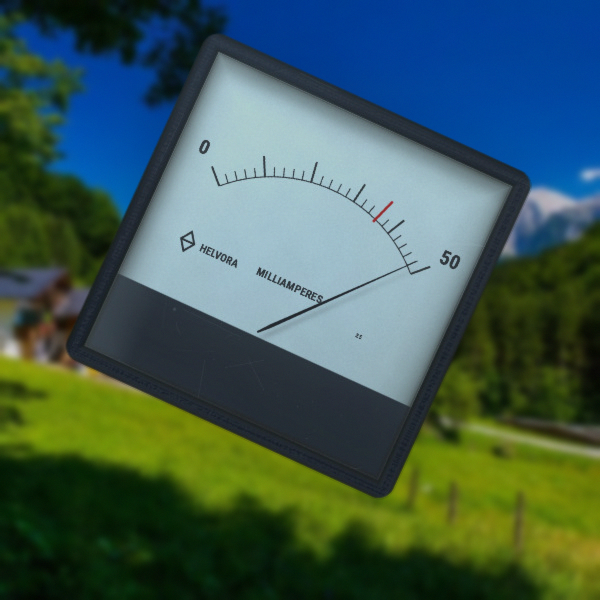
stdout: value=48 unit=mA
